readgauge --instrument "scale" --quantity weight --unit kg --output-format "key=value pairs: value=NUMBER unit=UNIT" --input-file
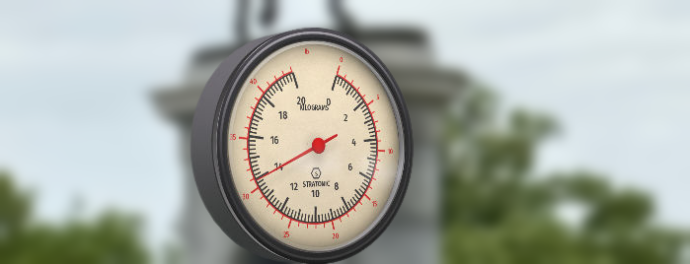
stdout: value=14 unit=kg
